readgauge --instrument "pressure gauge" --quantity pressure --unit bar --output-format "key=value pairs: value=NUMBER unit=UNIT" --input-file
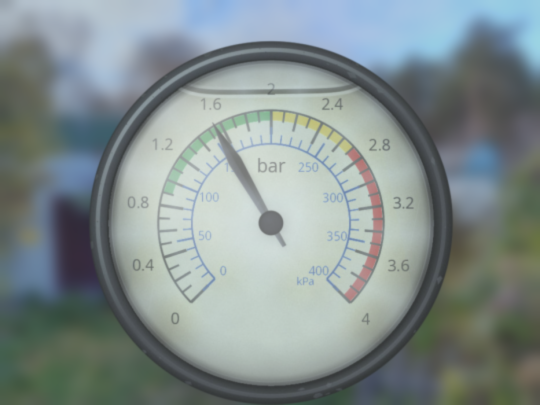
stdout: value=1.55 unit=bar
